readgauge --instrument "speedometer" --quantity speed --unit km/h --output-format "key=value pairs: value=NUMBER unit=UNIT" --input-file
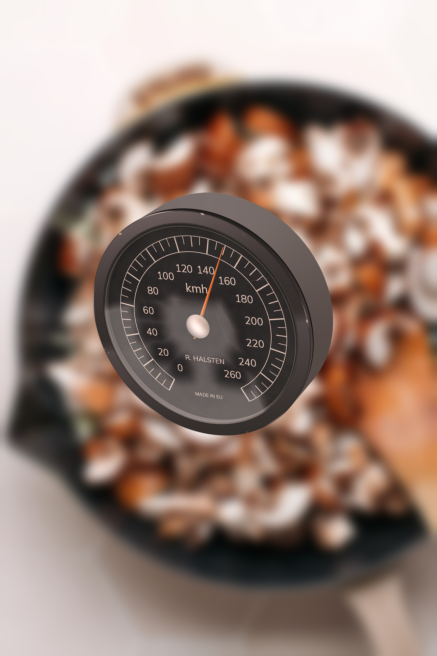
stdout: value=150 unit=km/h
